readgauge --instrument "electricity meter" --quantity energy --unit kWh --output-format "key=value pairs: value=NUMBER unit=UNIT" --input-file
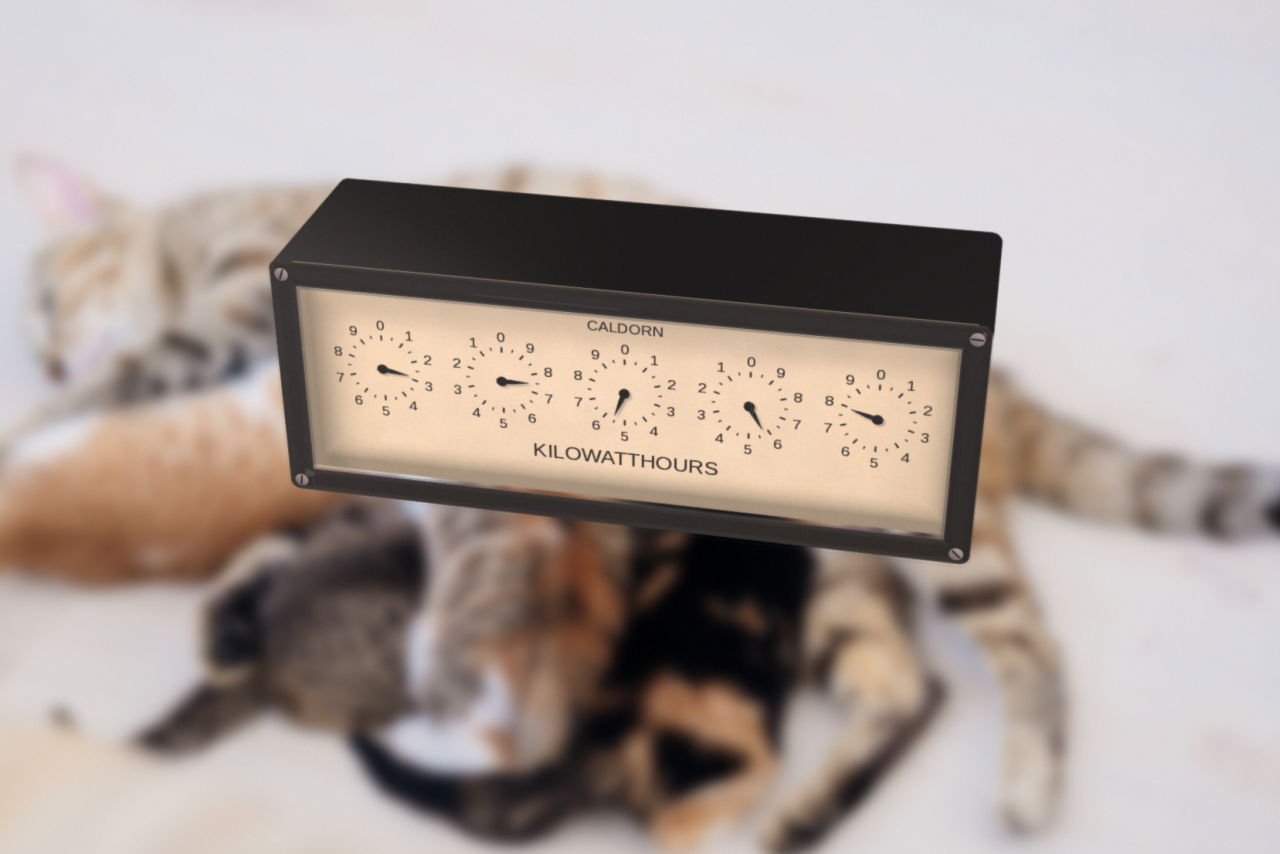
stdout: value=27558 unit=kWh
